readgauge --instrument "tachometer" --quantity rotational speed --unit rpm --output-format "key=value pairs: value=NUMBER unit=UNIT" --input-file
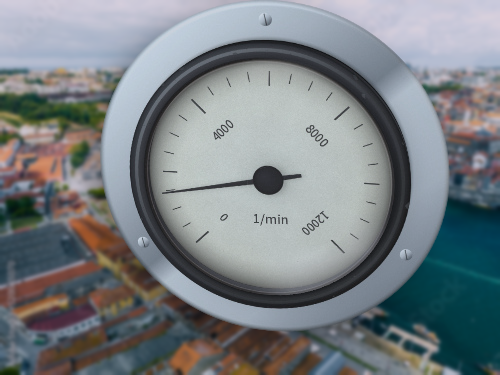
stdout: value=1500 unit=rpm
